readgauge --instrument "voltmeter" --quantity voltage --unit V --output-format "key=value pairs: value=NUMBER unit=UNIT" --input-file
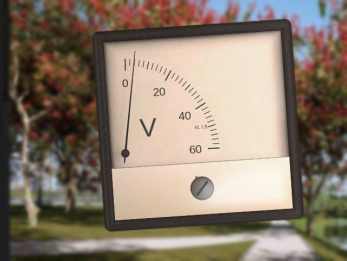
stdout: value=4 unit=V
